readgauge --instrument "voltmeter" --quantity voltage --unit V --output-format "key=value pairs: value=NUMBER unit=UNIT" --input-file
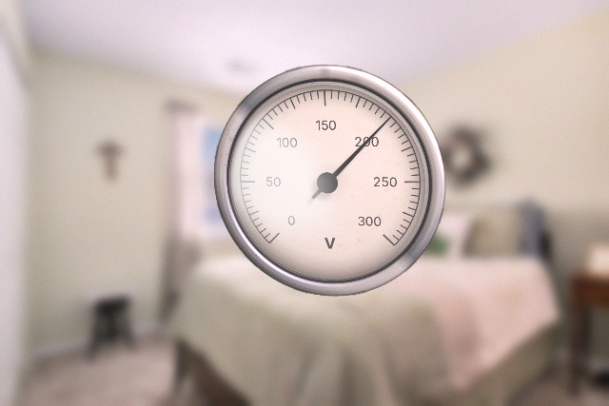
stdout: value=200 unit=V
